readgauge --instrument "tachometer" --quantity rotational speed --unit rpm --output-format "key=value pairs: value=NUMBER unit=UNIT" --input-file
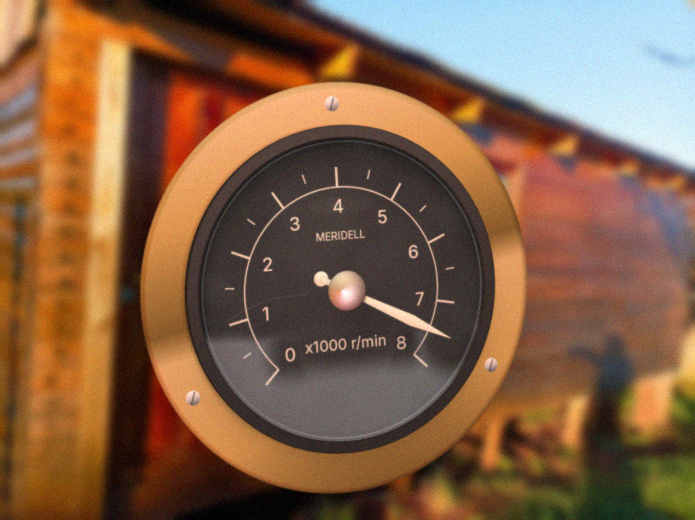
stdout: value=7500 unit=rpm
